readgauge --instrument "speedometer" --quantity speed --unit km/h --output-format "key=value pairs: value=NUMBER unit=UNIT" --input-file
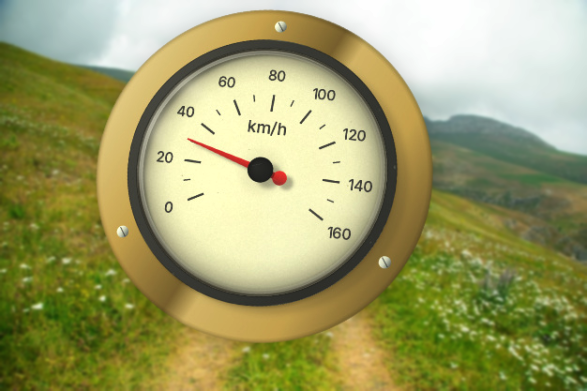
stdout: value=30 unit=km/h
